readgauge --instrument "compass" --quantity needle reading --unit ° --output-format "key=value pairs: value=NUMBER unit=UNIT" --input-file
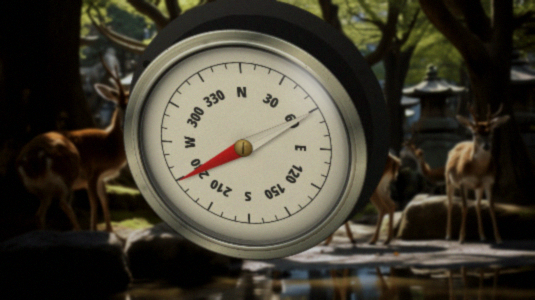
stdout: value=240 unit=°
